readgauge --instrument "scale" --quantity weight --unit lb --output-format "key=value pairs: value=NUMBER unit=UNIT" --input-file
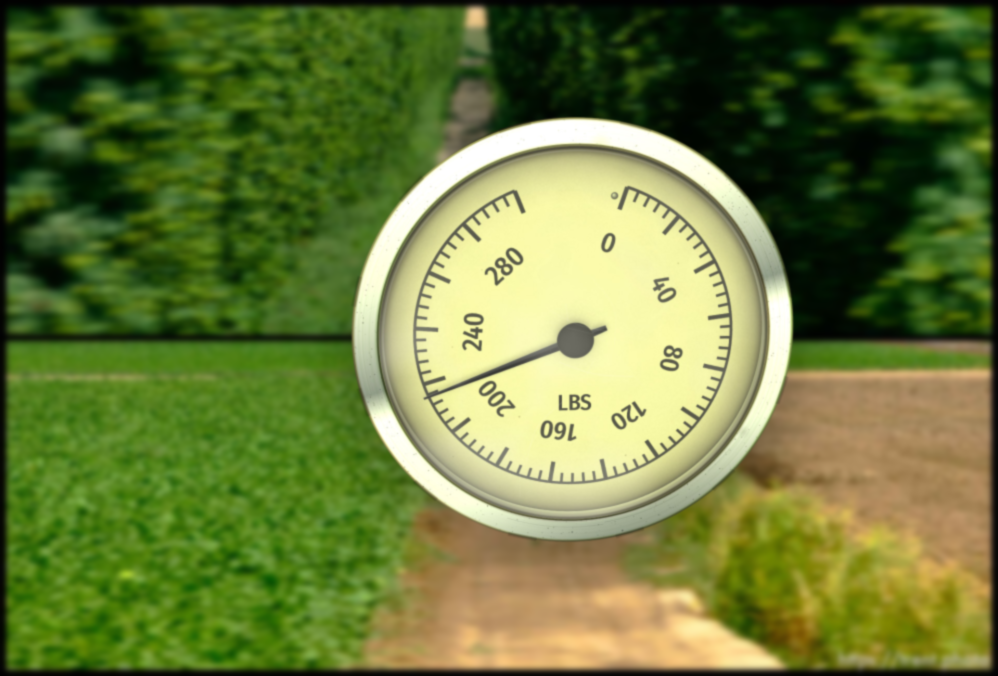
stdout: value=216 unit=lb
